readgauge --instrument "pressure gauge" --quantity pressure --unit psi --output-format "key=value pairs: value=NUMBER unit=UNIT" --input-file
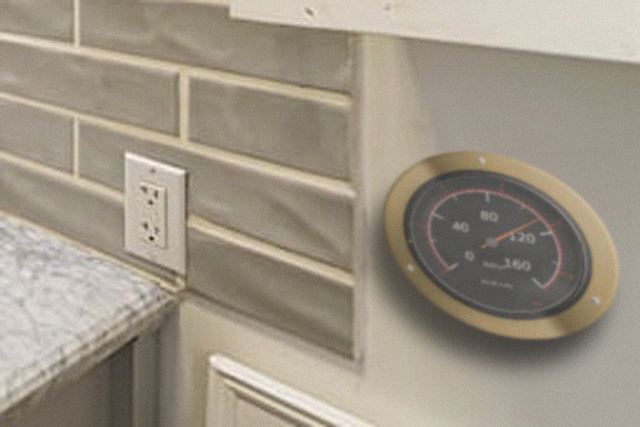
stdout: value=110 unit=psi
